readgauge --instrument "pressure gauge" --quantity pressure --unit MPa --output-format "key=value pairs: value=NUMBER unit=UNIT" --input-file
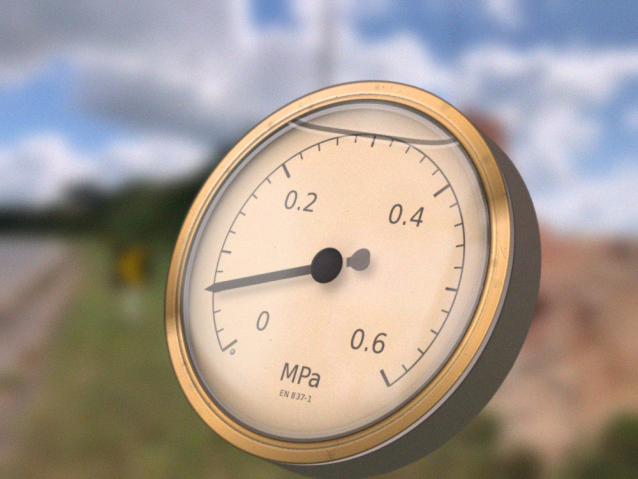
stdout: value=0.06 unit=MPa
